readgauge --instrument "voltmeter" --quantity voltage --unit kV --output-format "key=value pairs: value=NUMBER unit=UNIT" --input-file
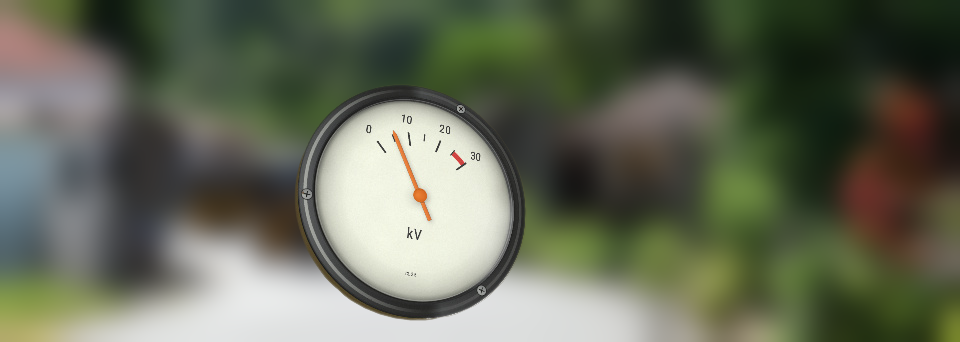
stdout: value=5 unit=kV
